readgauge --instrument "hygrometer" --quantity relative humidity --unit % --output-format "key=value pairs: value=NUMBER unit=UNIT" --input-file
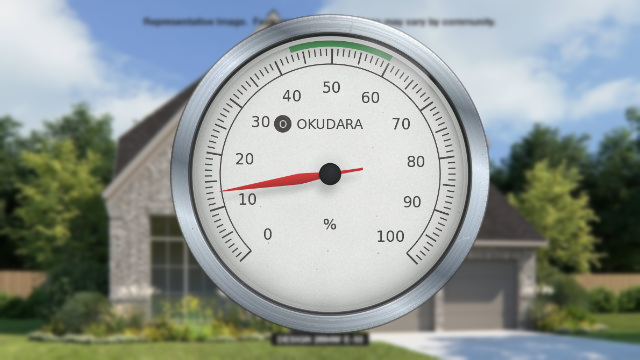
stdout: value=13 unit=%
